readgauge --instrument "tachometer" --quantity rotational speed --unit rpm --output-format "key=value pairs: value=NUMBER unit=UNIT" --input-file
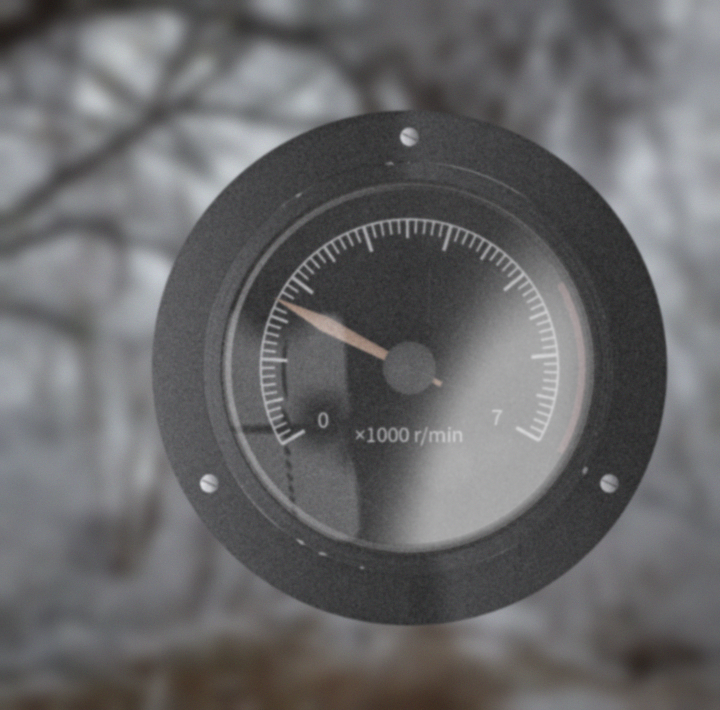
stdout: value=1700 unit=rpm
